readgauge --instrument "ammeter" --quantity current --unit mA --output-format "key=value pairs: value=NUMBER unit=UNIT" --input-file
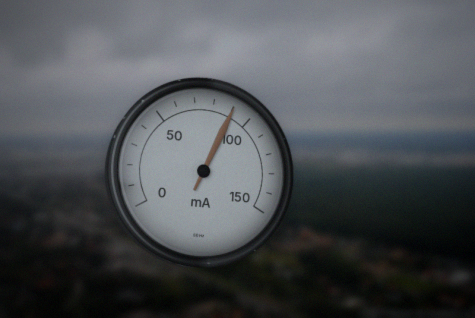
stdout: value=90 unit=mA
